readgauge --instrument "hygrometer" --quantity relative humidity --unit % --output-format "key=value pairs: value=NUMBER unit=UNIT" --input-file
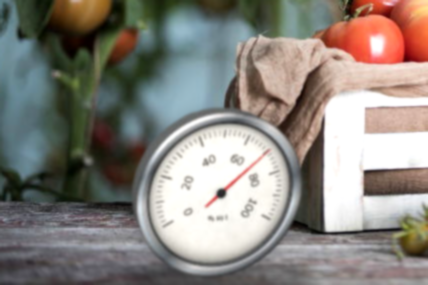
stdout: value=70 unit=%
